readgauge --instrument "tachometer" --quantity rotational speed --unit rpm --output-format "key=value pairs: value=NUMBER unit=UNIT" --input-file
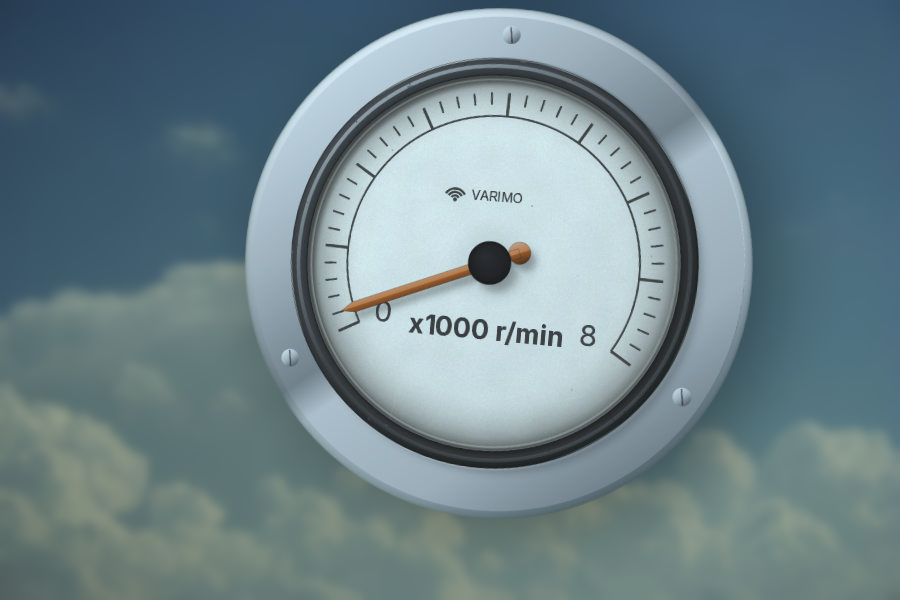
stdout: value=200 unit=rpm
